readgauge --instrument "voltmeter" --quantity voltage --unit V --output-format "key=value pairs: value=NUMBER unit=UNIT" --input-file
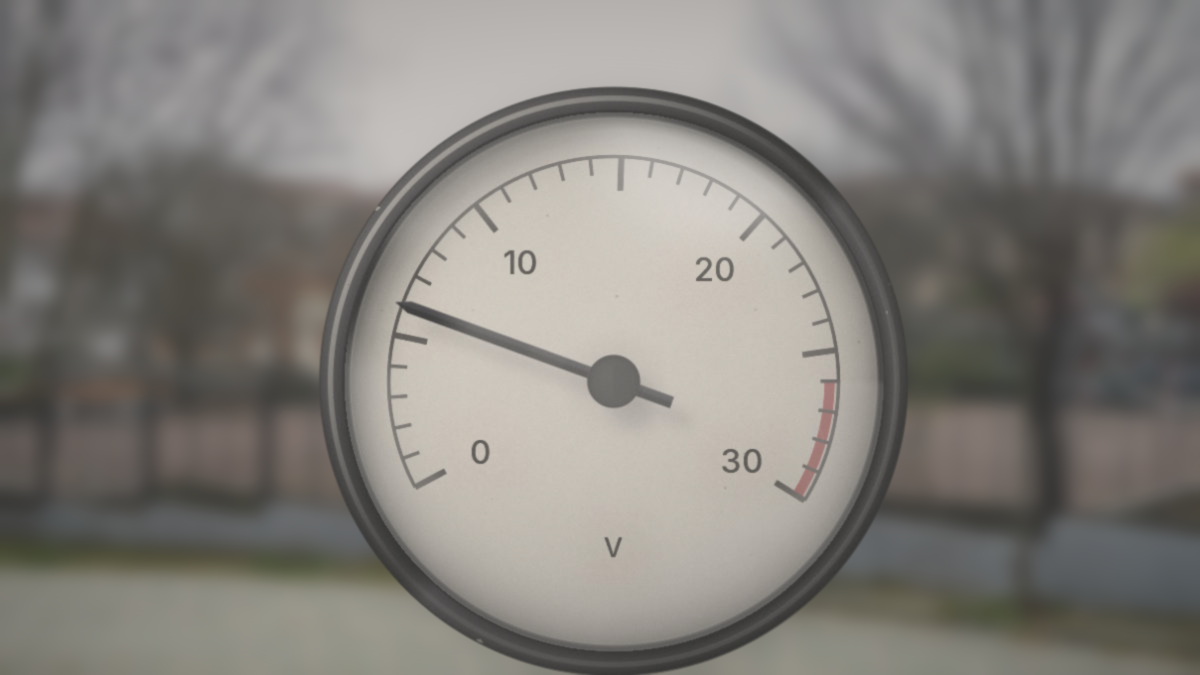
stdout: value=6 unit=V
